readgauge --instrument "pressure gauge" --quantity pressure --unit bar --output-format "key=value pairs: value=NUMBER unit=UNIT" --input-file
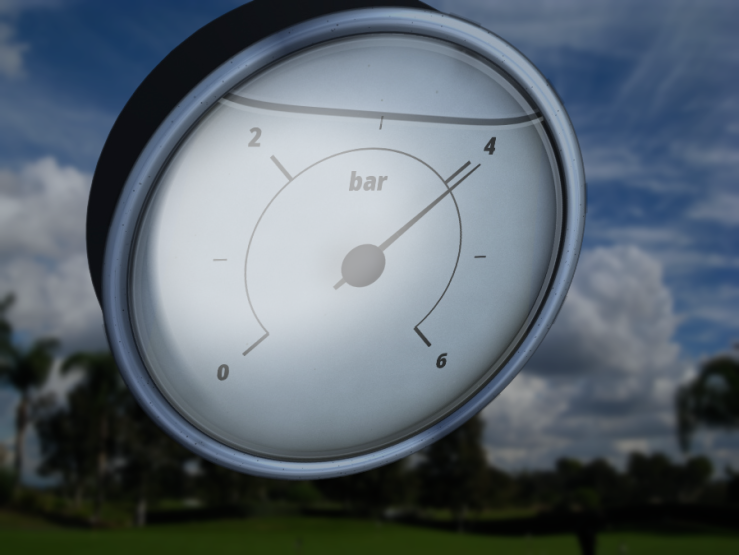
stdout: value=4 unit=bar
